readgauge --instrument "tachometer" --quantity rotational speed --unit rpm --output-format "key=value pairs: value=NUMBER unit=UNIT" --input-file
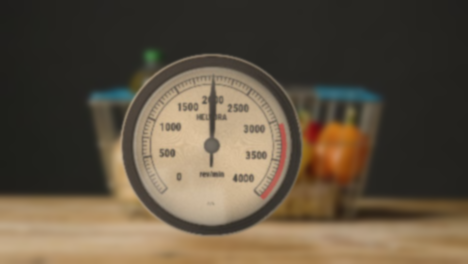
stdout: value=2000 unit=rpm
